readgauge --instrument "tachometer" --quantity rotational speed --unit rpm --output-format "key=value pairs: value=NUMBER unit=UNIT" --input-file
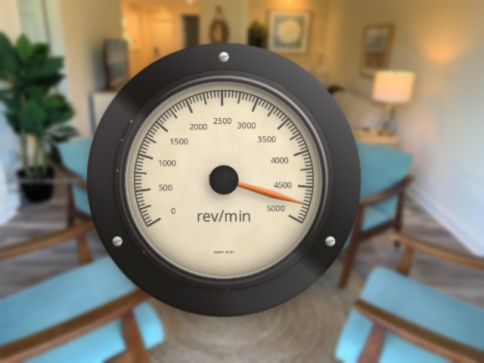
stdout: value=4750 unit=rpm
